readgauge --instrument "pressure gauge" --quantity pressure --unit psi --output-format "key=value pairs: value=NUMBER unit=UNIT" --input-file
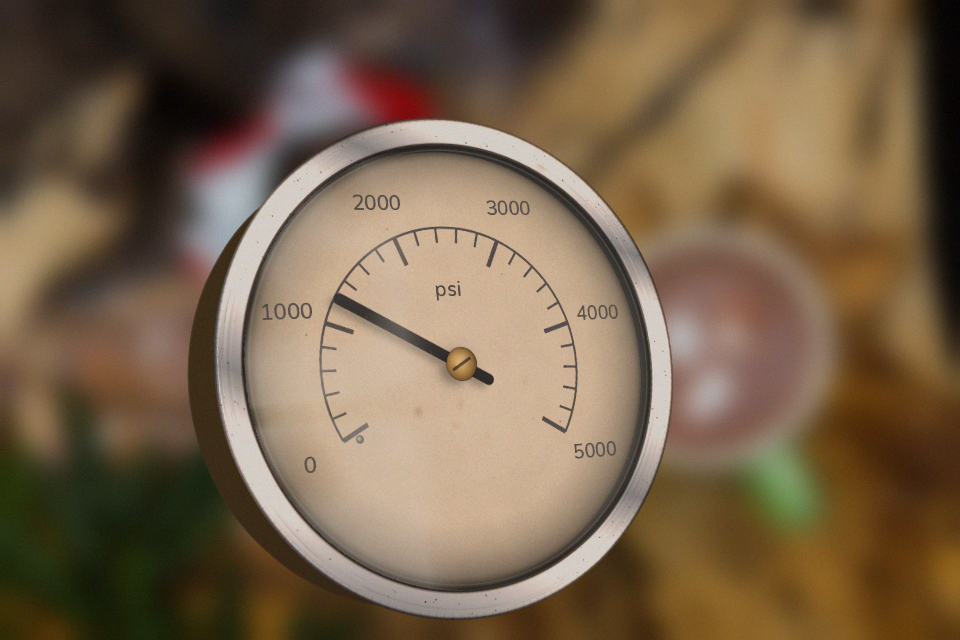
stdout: value=1200 unit=psi
